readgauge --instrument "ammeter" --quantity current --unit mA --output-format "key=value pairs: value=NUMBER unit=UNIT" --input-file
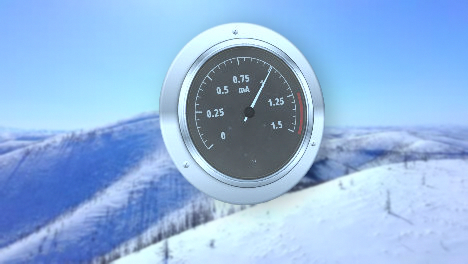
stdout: value=1 unit=mA
